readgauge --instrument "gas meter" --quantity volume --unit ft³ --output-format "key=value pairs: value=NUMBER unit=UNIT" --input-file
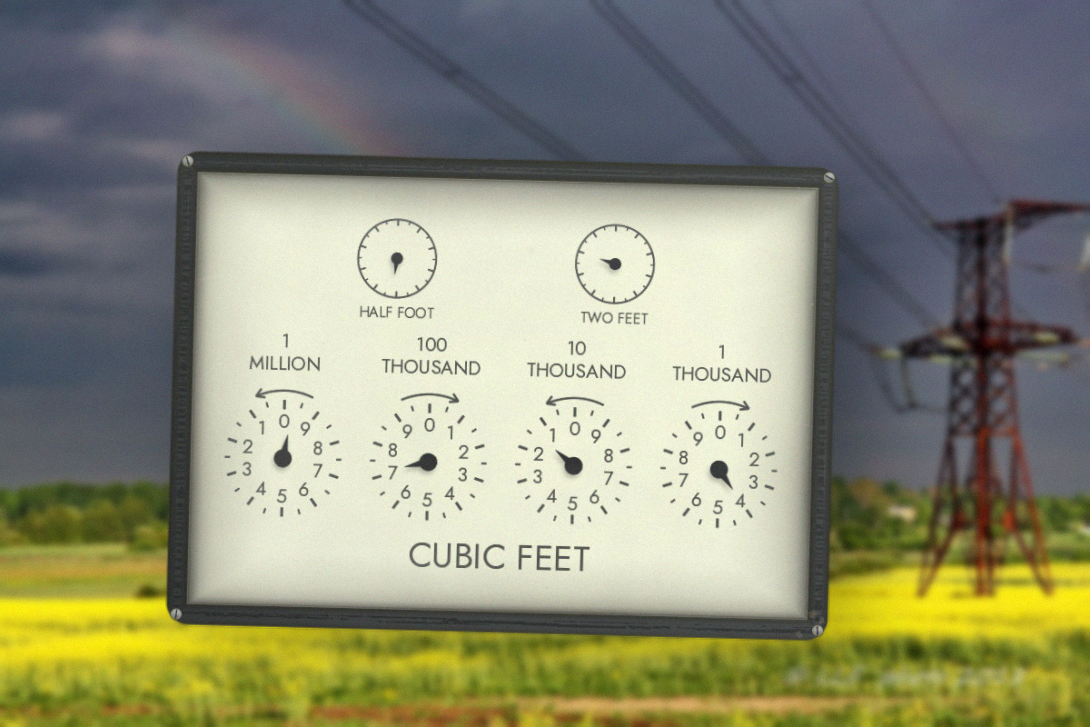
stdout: value=971400 unit=ft³
